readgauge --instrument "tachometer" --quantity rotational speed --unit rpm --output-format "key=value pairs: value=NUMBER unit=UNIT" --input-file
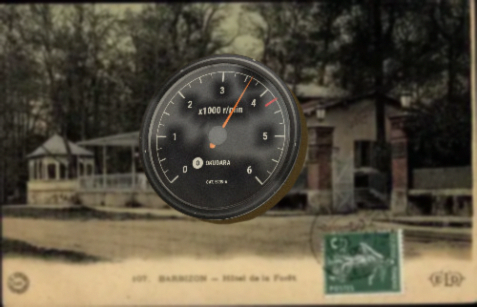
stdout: value=3625 unit=rpm
